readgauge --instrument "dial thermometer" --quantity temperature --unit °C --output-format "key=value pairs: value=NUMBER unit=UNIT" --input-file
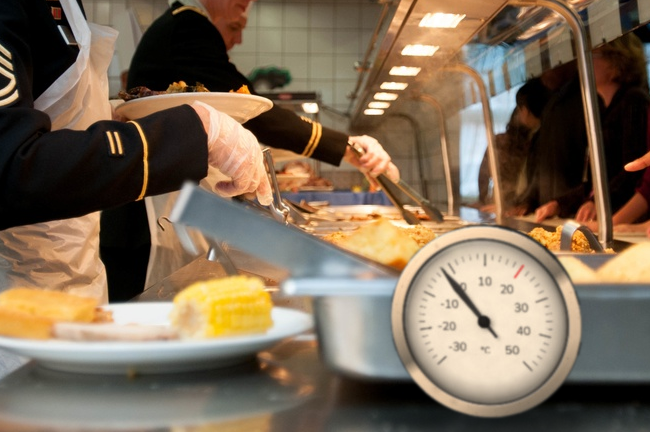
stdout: value=-2 unit=°C
